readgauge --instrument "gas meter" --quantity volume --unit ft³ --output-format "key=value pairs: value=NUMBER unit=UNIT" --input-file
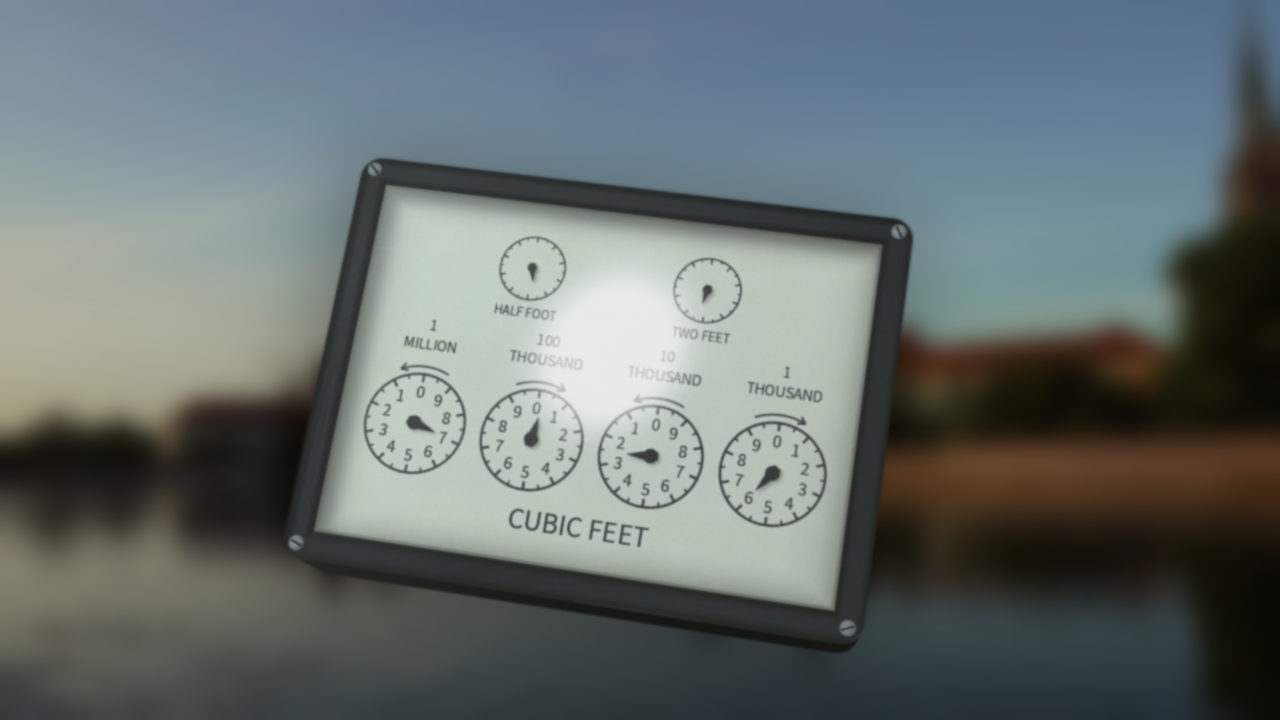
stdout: value=702600 unit=ft³
